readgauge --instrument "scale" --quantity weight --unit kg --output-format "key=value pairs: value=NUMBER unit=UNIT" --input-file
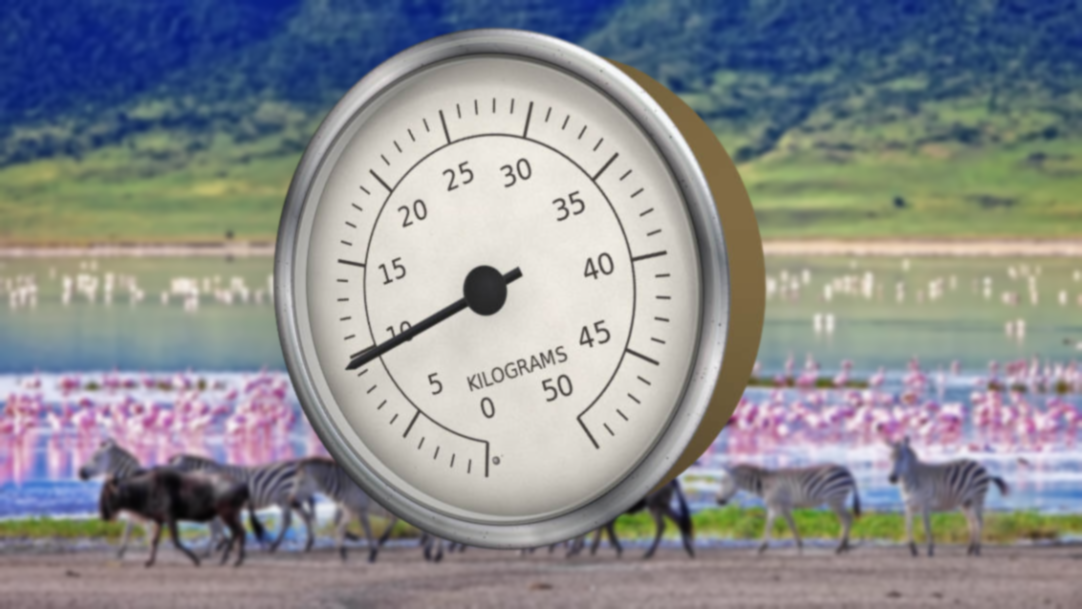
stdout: value=9.5 unit=kg
